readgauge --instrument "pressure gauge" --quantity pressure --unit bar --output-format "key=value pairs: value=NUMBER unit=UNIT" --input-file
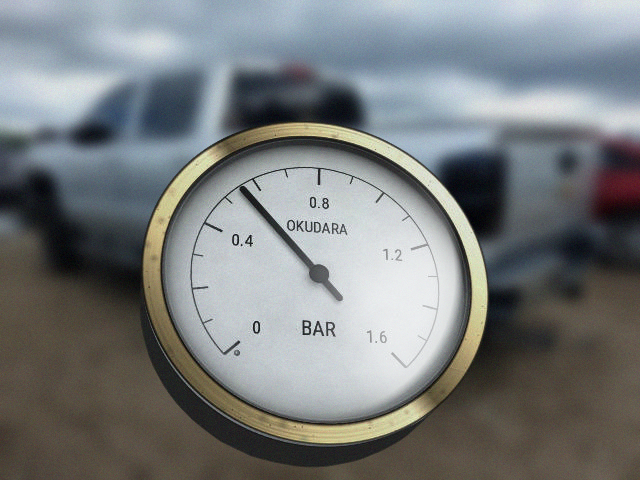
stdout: value=0.55 unit=bar
